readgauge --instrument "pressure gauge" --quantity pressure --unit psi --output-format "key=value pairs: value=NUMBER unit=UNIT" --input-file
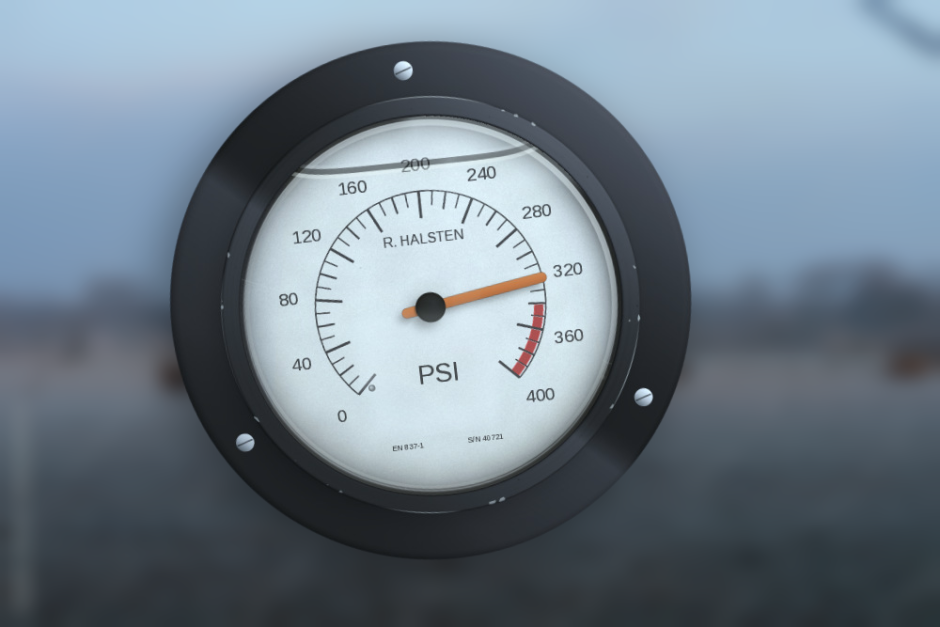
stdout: value=320 unit=psi
